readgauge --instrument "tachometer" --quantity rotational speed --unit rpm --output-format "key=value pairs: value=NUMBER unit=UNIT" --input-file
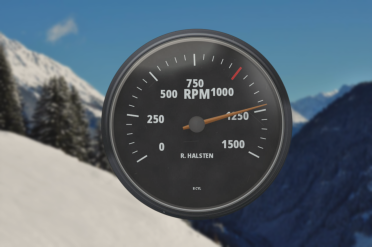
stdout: value=1225 unit=rpm
